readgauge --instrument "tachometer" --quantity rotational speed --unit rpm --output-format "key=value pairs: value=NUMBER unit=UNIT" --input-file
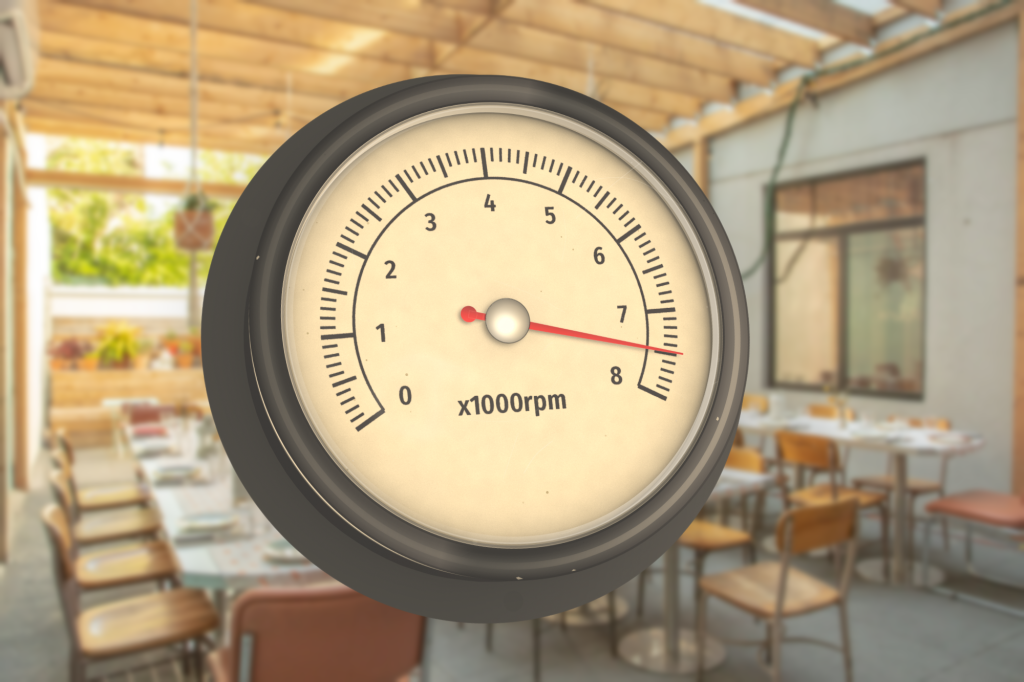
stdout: value=7500 unit=rpm
